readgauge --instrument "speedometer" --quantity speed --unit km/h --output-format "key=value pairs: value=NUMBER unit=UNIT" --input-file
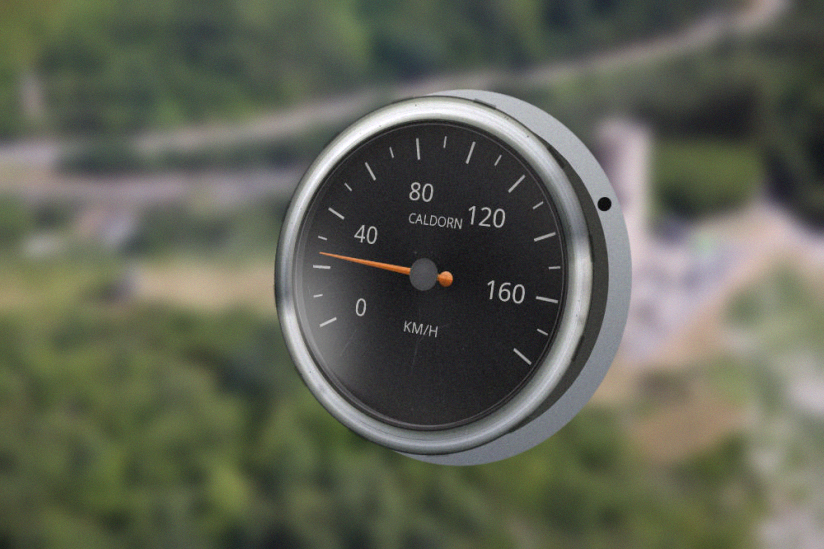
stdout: value=25 unit=km/h
